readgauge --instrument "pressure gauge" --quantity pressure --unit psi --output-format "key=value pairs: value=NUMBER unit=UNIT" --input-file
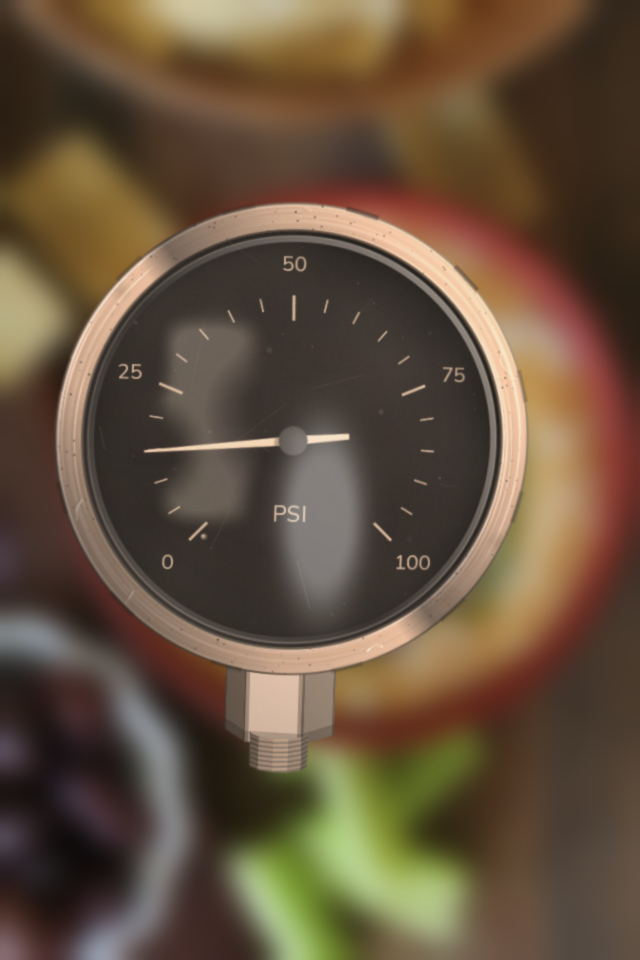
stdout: value=15 unit=psi
